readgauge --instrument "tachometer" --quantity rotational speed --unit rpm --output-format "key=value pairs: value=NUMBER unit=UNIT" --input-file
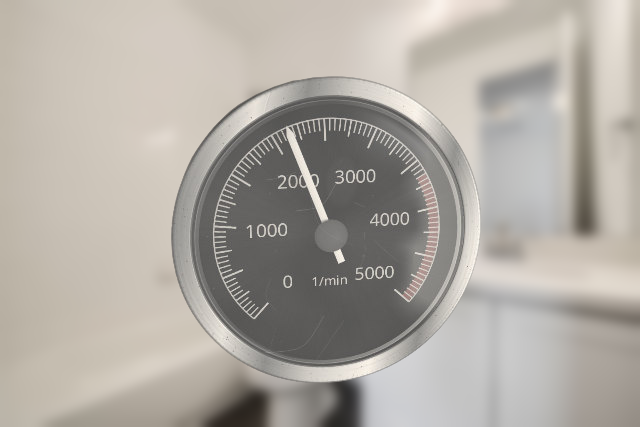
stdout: value=2150 unit=rpm
